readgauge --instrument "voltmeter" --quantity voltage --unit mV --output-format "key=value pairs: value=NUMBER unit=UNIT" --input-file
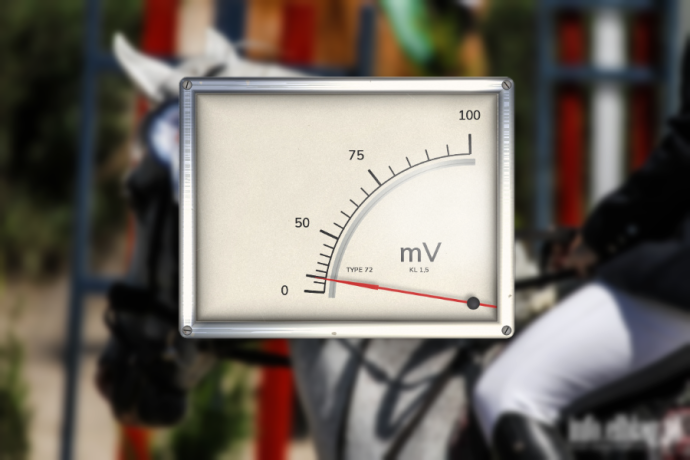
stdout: value=25 unit=mV
